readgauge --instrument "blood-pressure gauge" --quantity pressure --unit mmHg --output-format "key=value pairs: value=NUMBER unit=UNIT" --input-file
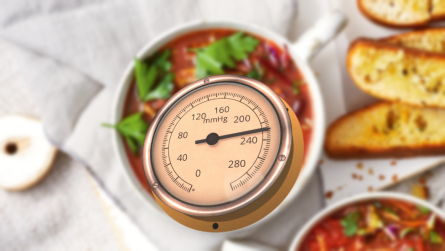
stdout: value=230 unit=mmHg
